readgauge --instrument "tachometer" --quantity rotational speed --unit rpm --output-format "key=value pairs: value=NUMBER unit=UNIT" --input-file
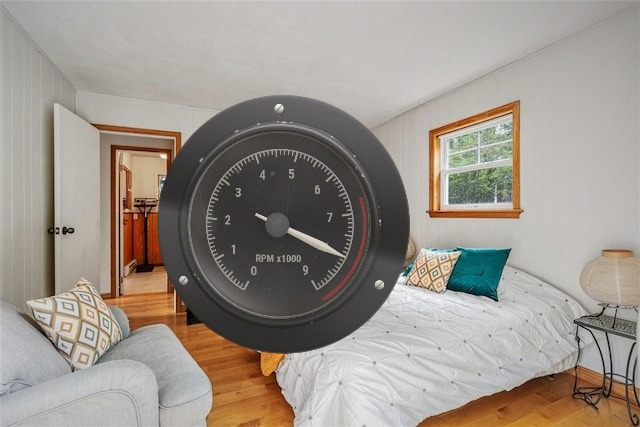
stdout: value=8000 unit=rpm
